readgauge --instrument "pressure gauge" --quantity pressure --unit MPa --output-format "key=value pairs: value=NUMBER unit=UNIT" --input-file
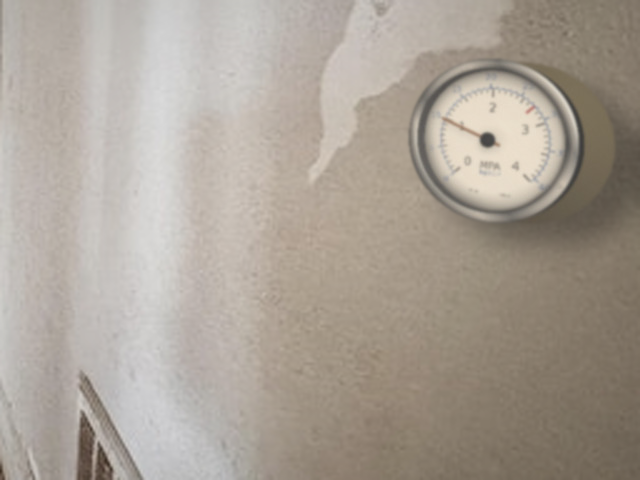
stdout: value=1 unit=MPa
